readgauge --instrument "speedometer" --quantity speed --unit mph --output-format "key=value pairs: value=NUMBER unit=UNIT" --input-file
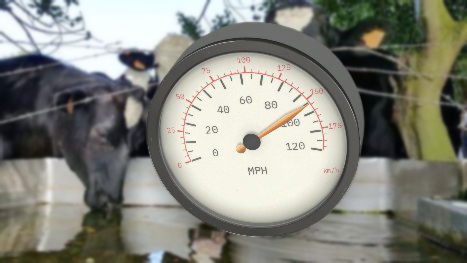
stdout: value=95 unit=mph
